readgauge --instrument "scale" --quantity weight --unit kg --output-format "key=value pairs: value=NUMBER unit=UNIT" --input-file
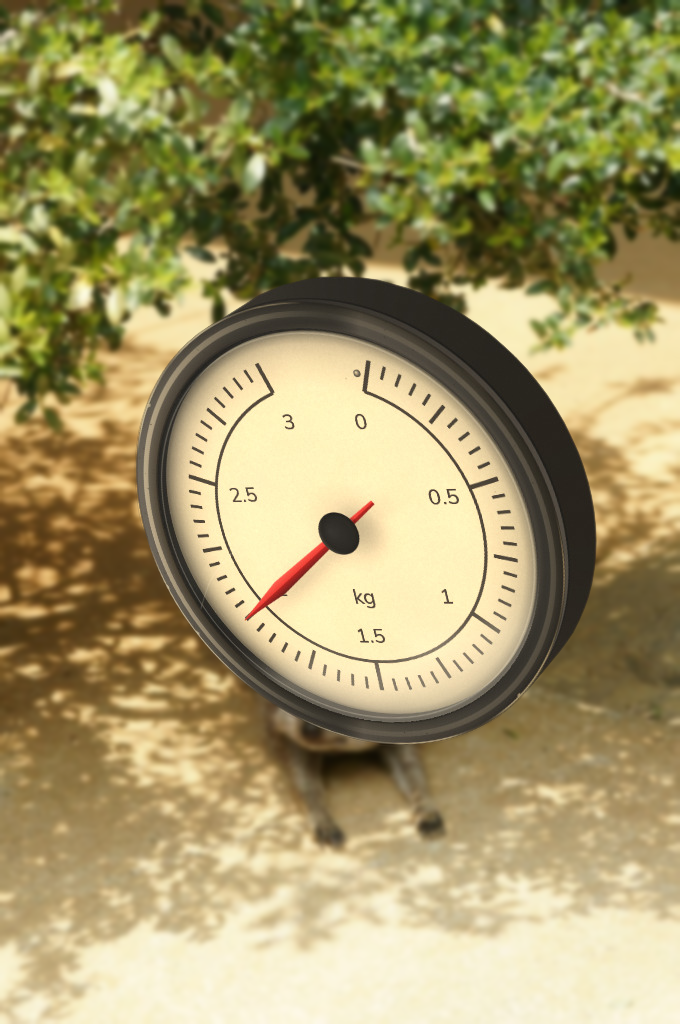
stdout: value=2 unit=kg
